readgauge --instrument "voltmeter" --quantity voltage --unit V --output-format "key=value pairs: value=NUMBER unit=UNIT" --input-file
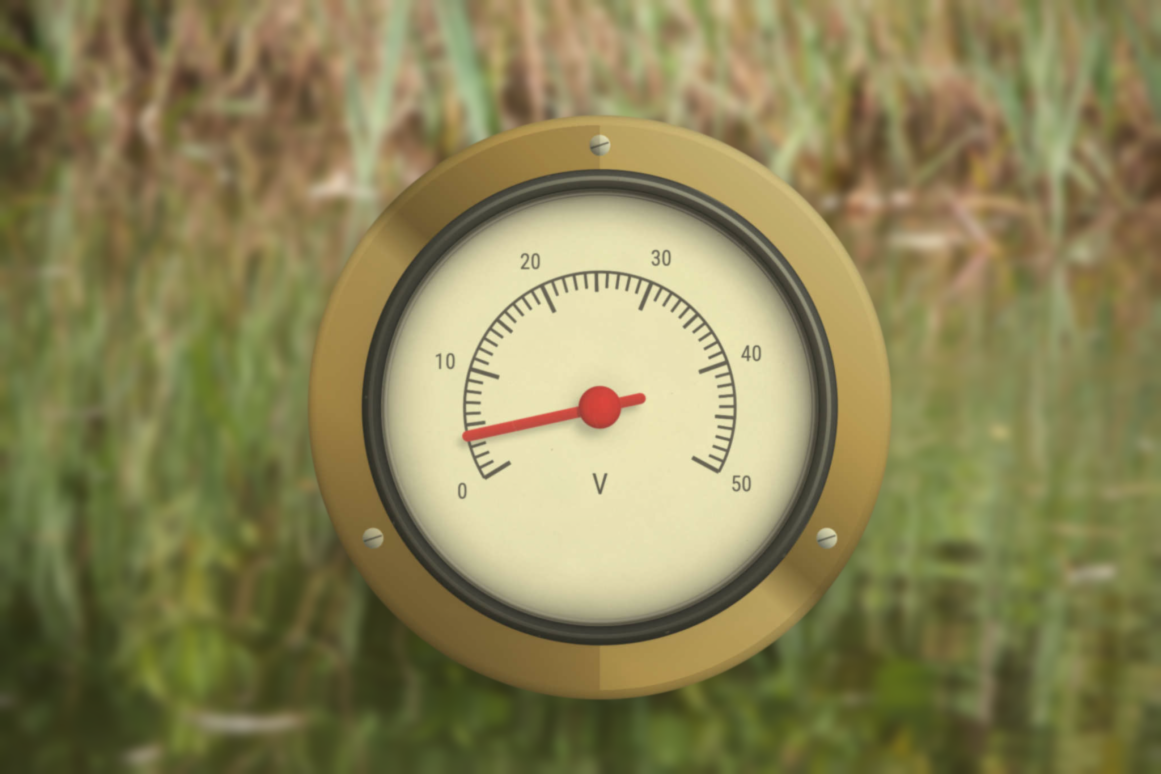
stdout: value=4 unit=V
